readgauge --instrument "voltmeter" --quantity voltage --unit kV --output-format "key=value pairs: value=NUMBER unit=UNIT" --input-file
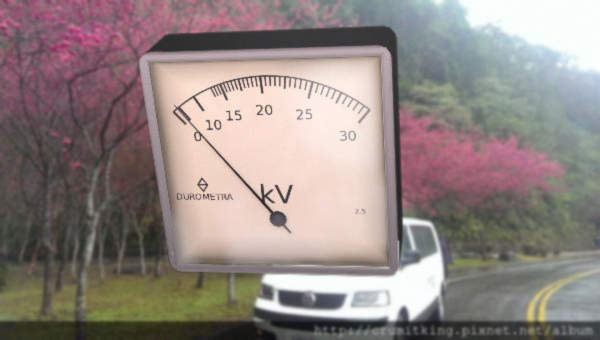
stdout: value=5 unit=kV
